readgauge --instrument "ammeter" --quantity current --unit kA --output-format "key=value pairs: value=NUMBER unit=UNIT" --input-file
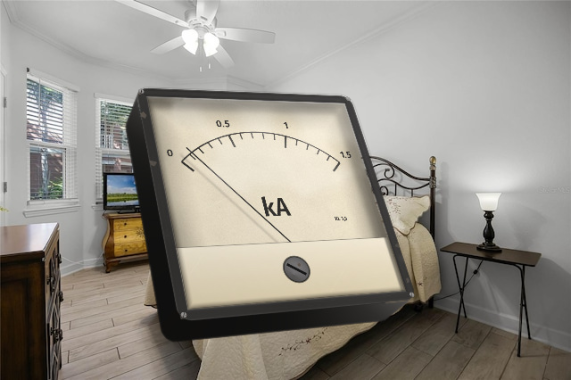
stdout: value=0.1 unit=kA
